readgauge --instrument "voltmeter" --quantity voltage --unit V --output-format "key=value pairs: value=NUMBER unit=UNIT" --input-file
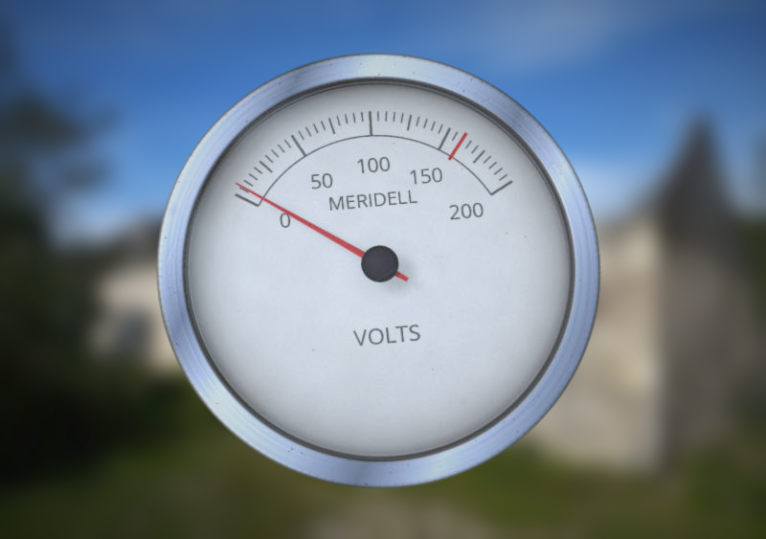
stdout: value=5 unit=V
